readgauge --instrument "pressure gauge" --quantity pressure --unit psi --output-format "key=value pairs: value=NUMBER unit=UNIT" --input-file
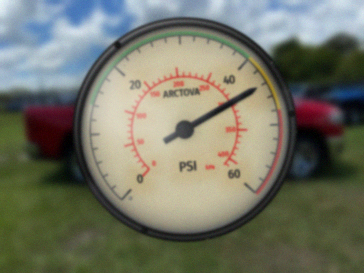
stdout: value=44 unit=psi
